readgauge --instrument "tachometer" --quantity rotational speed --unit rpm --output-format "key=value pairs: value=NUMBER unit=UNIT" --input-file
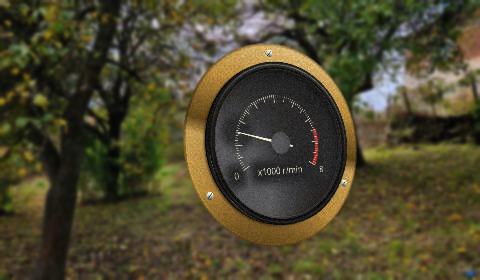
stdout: value=1500 unit=rpm
